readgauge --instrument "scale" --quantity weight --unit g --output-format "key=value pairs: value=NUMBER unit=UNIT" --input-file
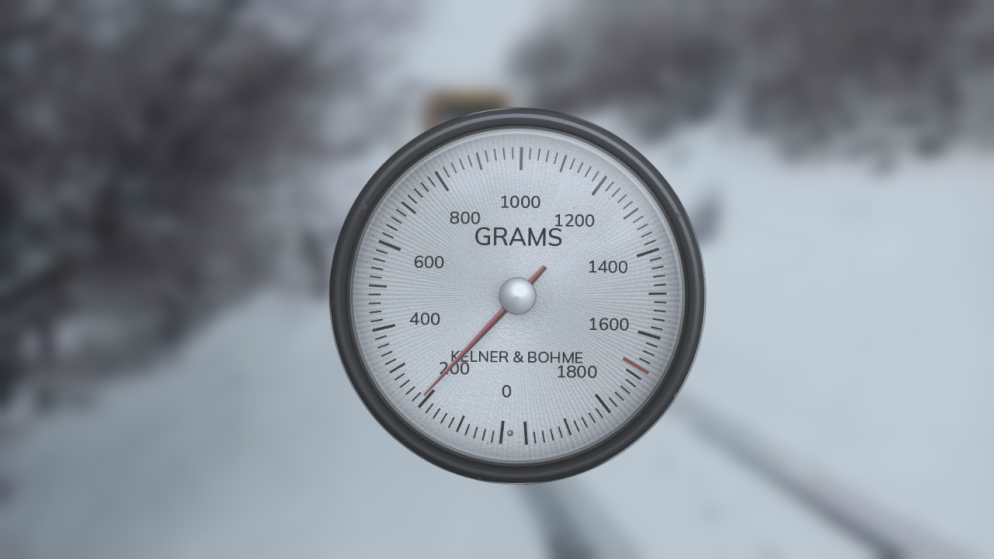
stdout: value=210 unit=g
